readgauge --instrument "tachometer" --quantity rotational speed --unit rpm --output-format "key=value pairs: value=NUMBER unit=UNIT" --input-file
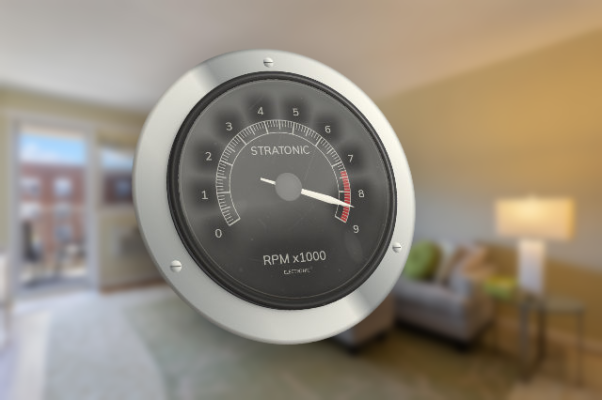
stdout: value=8500 unit=rpm
